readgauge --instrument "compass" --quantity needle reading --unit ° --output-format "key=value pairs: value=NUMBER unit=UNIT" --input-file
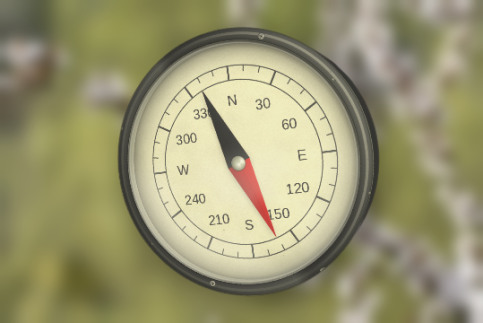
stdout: value=160 unit=°
